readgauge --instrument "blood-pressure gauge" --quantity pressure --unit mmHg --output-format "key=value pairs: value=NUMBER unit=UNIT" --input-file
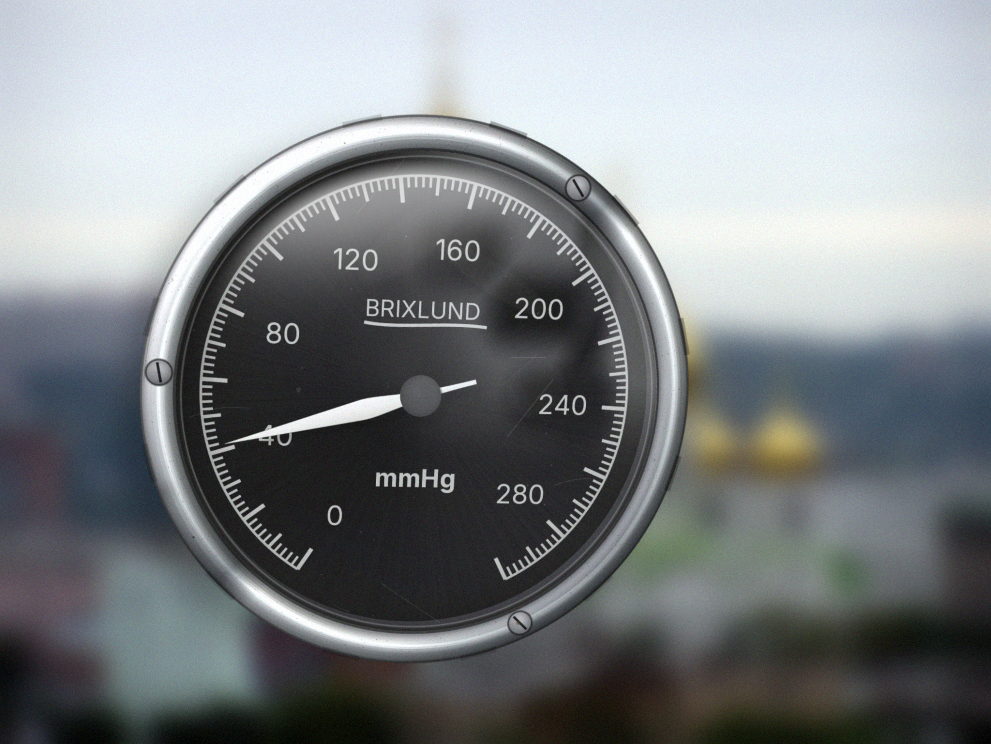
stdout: value=42 unit=mmHg
